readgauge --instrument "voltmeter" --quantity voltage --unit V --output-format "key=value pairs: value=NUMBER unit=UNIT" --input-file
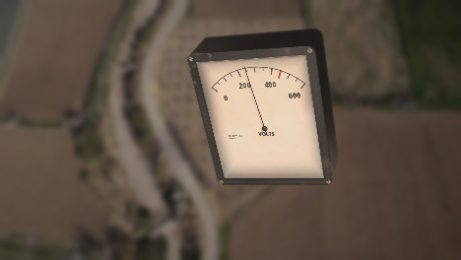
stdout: value=250 unit=V
